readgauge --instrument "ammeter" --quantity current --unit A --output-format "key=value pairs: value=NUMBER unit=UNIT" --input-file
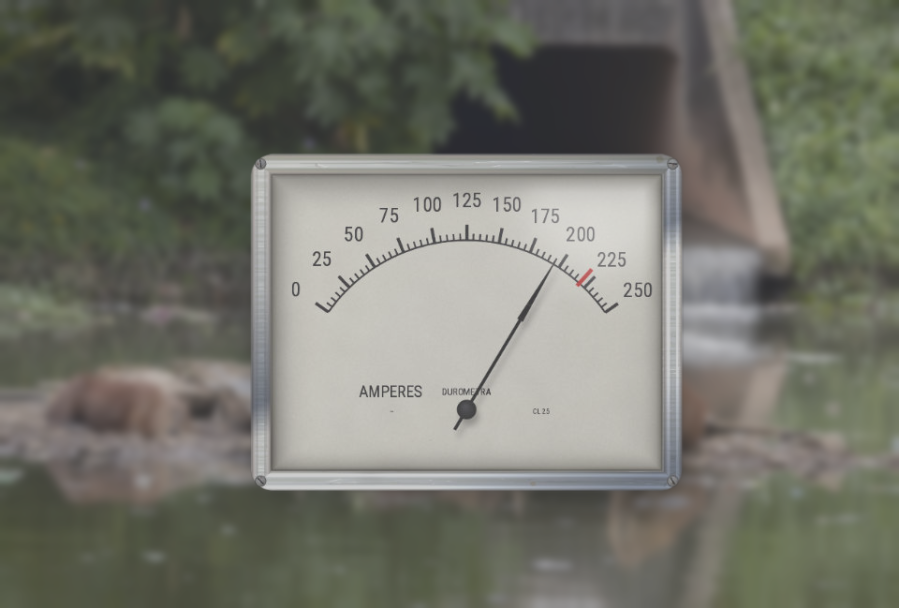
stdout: value=195 unit=A
